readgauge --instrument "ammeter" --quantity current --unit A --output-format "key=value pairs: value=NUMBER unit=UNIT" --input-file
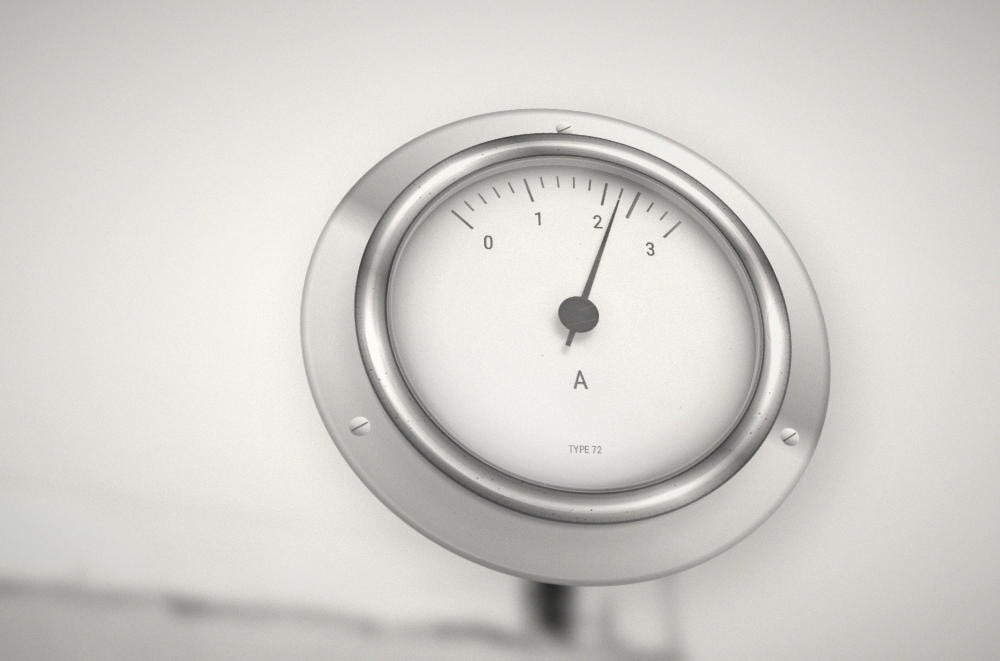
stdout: value=2.2 unit=A
